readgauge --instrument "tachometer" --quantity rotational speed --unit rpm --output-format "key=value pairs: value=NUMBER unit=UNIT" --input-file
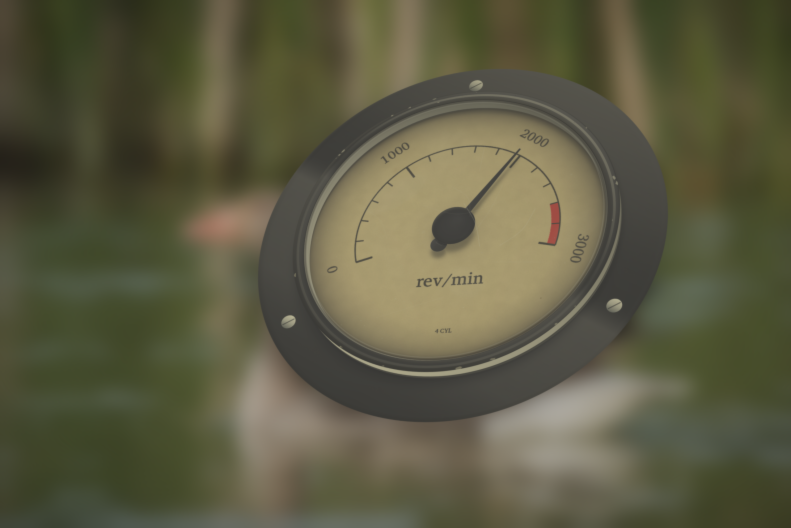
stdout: value=2000 unit=rpm
